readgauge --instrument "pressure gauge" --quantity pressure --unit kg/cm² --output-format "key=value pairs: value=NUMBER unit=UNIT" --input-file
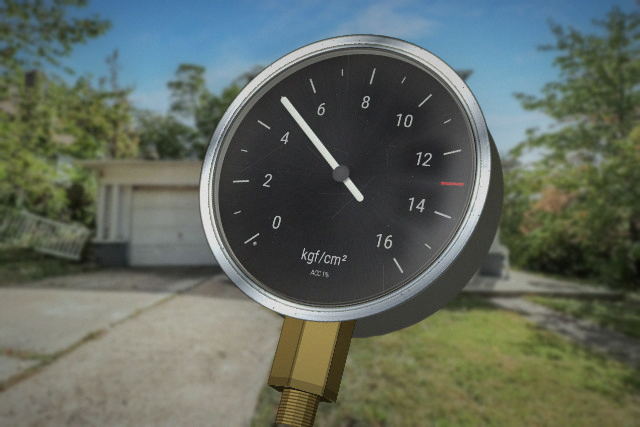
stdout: value=5 unit=kg/cm²
